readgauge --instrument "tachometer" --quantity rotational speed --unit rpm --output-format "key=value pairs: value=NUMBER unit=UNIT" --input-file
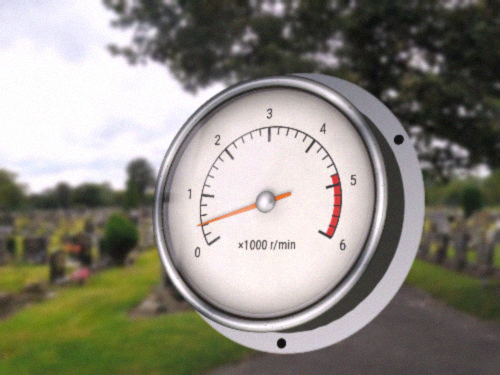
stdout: value=400 unit=rpm
